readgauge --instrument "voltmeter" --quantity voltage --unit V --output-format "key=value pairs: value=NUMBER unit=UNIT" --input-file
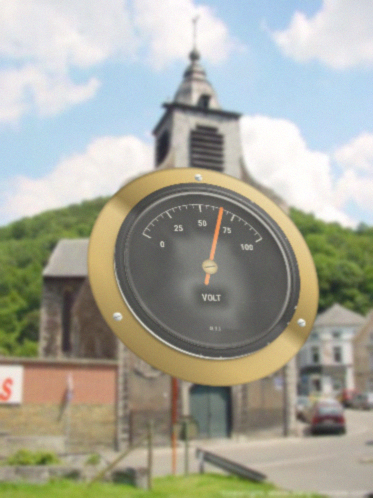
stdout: value=65 unit=V
